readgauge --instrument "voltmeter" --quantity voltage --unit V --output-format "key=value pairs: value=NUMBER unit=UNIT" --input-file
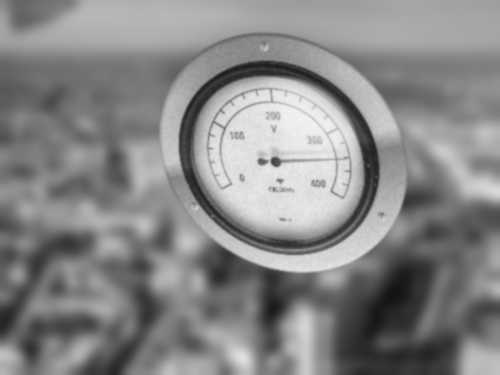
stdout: value=340 unit=V
